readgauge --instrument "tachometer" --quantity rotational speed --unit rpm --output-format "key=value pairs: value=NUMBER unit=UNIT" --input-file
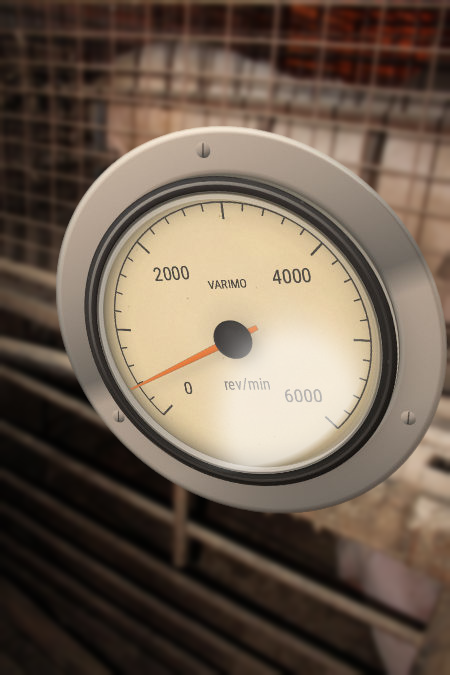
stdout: value=400 unit=rpm
